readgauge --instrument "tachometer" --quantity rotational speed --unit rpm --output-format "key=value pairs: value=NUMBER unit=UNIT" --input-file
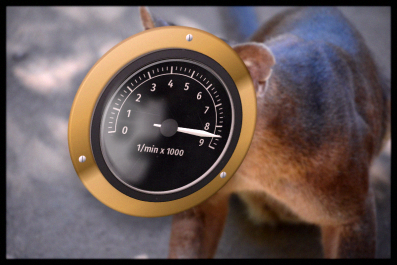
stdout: value=8400 unit=rpm
